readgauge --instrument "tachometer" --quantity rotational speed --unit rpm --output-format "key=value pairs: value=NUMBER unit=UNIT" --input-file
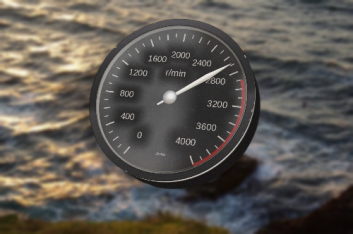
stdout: value=2700 unit=rpm
